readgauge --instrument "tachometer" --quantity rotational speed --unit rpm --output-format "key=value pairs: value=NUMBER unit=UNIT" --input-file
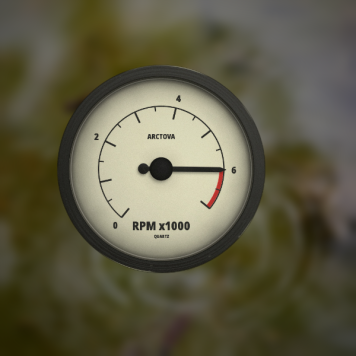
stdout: value=6000 unit=rpm
